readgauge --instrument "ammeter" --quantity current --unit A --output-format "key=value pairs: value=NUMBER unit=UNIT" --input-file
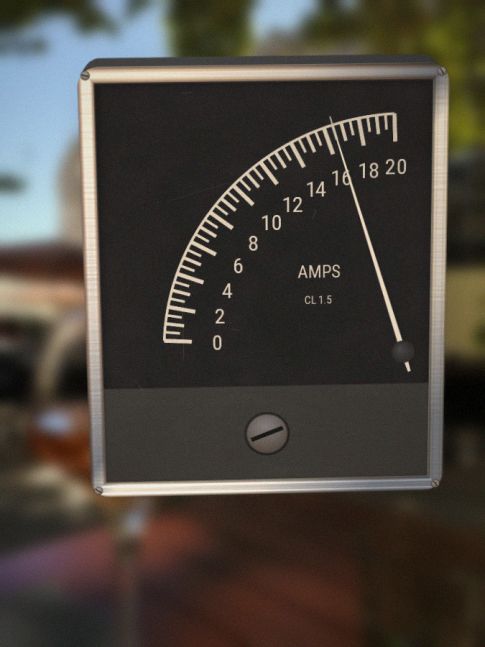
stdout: value=16.5 unit=A
